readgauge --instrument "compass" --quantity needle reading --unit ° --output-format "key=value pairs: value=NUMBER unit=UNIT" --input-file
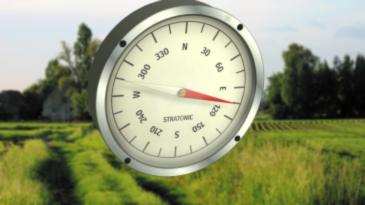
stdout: value=105 unit=°
